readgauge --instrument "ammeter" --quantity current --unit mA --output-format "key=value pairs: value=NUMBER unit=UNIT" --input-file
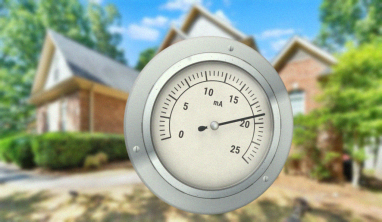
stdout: value=19 unit=mA
